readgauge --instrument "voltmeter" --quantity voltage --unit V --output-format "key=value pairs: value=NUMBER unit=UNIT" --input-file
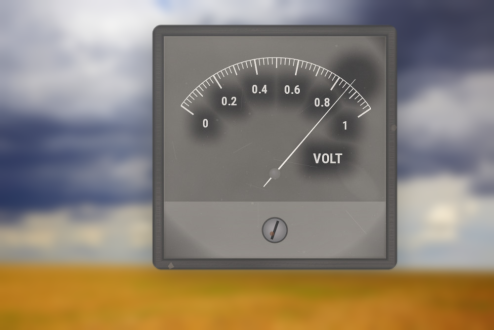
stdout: value=0.86 unit=V
